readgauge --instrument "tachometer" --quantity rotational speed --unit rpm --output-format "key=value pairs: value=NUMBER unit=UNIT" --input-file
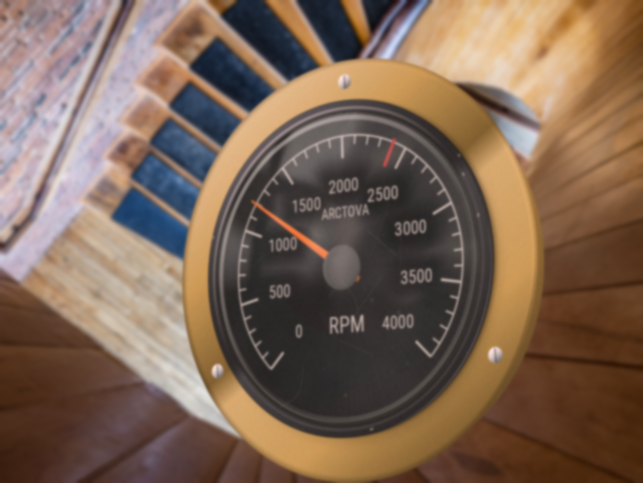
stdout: value=1200 unit=rpm
